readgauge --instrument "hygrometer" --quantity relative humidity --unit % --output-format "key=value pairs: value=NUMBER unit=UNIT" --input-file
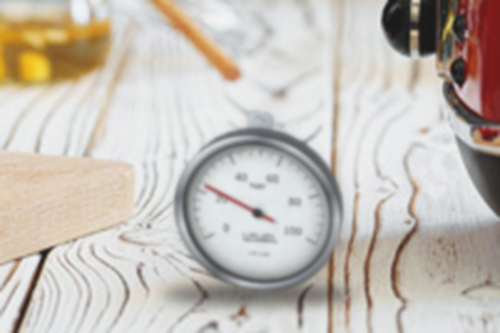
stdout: value=24 unit=%
